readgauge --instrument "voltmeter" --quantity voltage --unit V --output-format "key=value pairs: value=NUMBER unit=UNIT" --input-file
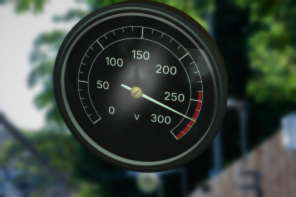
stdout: value=270 unit=V
